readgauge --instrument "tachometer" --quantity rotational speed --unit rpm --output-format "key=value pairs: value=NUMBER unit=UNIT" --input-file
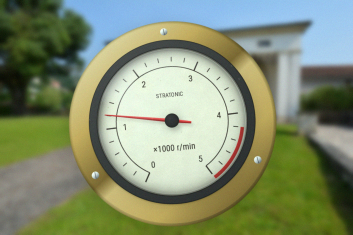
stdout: value=1200 unit=rpm
